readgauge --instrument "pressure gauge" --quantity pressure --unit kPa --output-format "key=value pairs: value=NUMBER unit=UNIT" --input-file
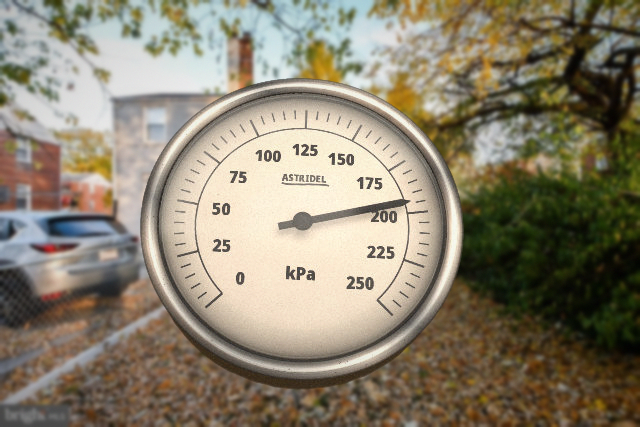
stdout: value=195 unit=kPa
